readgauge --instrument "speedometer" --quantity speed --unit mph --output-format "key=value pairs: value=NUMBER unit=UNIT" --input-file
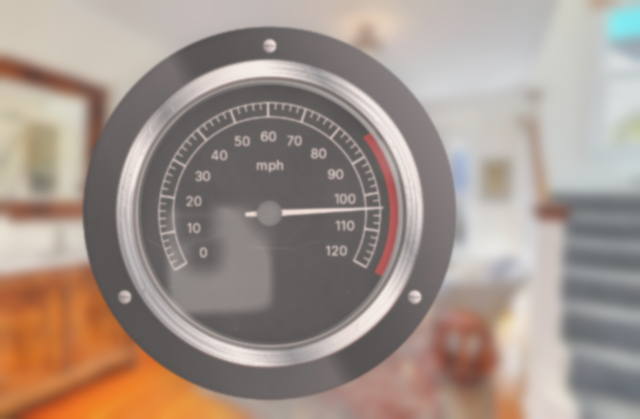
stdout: value=104 unit=mph
